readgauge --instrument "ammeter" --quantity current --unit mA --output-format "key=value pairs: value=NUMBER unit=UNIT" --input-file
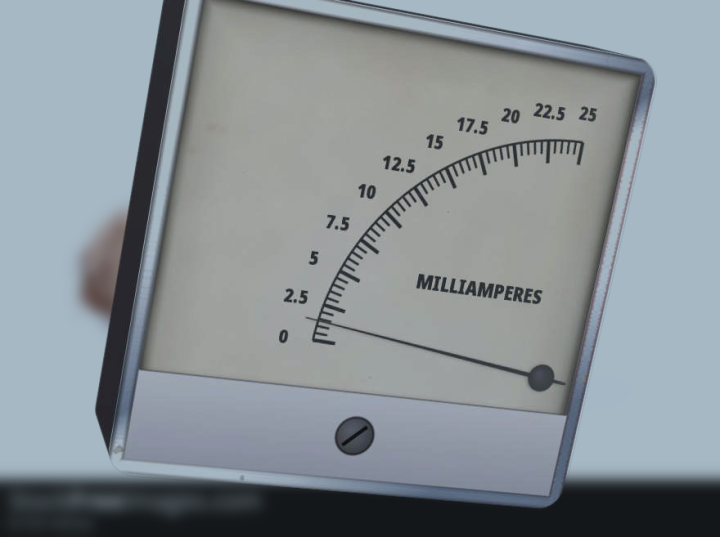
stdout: value=1.5 unit=mA
